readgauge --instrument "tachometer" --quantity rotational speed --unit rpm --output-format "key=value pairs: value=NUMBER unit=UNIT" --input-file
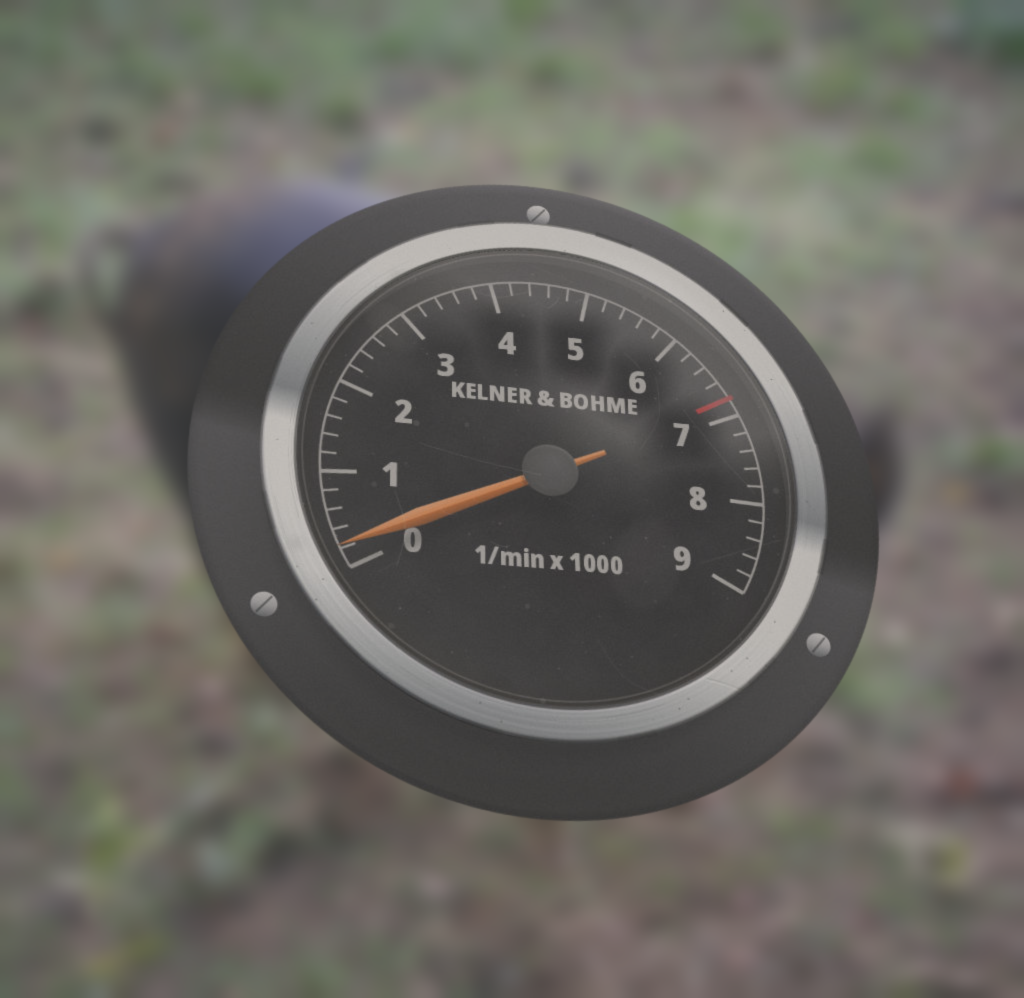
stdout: value=200 unit=rpm
